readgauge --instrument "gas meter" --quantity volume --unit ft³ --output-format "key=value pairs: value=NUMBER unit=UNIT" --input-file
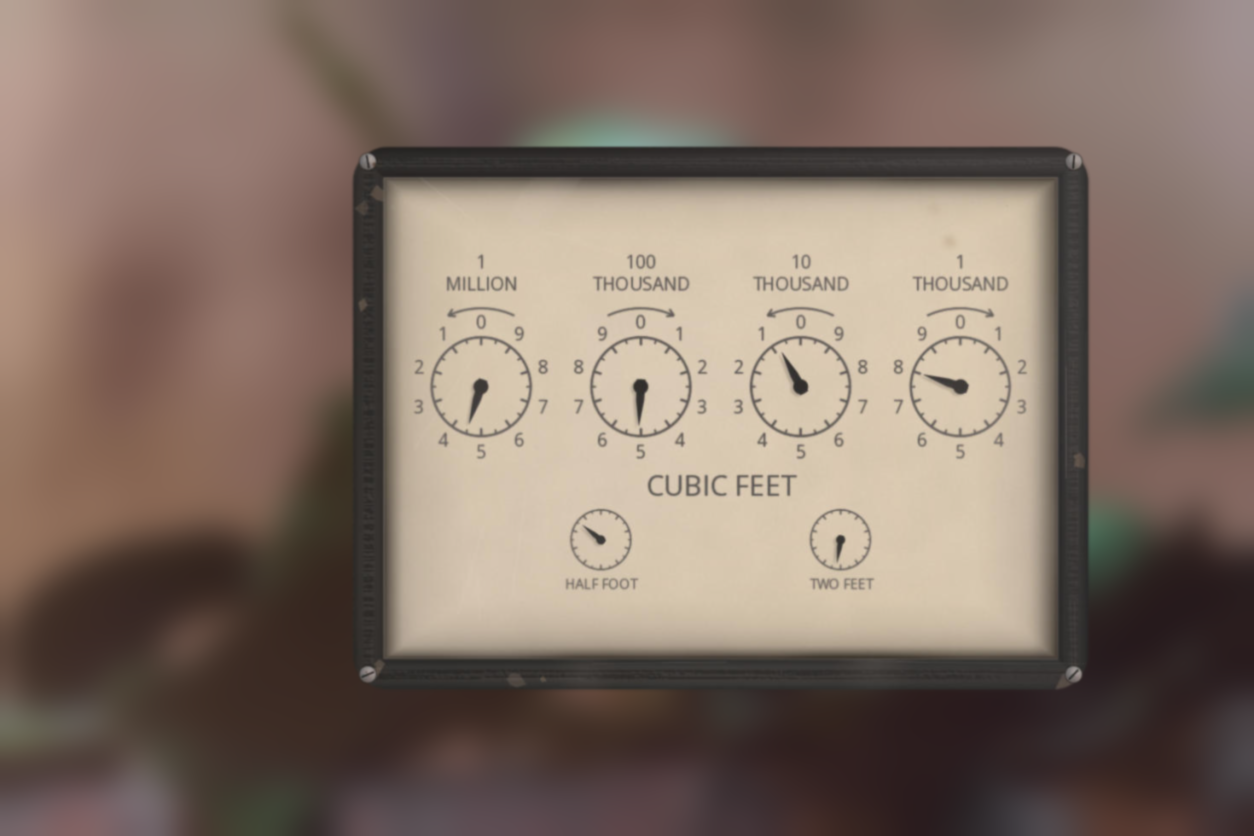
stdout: value=450800 unit=ft³
